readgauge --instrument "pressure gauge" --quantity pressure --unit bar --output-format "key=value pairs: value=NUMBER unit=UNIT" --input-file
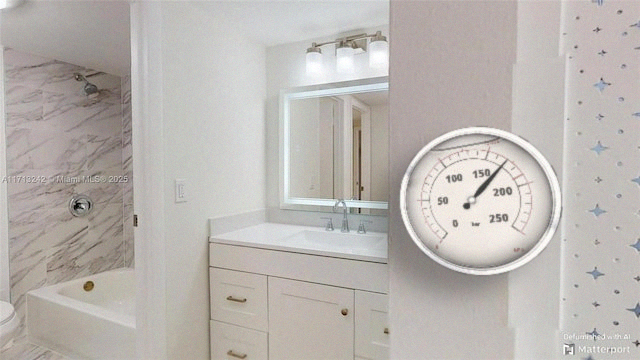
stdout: value=170 unit=bar
